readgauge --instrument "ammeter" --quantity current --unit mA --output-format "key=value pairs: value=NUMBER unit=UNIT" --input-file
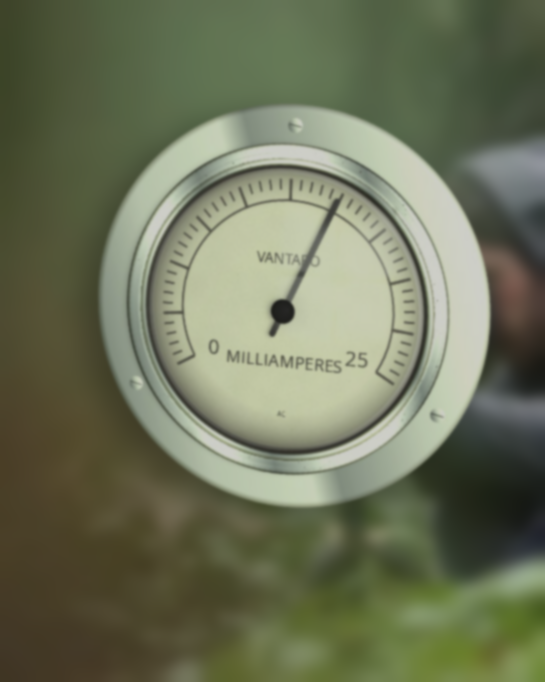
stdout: value=15 unit=mA
